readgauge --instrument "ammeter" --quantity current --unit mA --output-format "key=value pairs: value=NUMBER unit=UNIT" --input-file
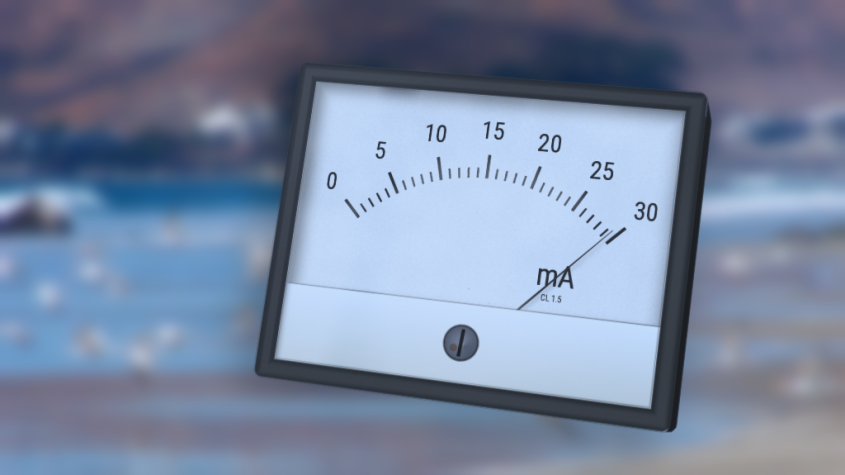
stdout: value=29.5 unit=mA
